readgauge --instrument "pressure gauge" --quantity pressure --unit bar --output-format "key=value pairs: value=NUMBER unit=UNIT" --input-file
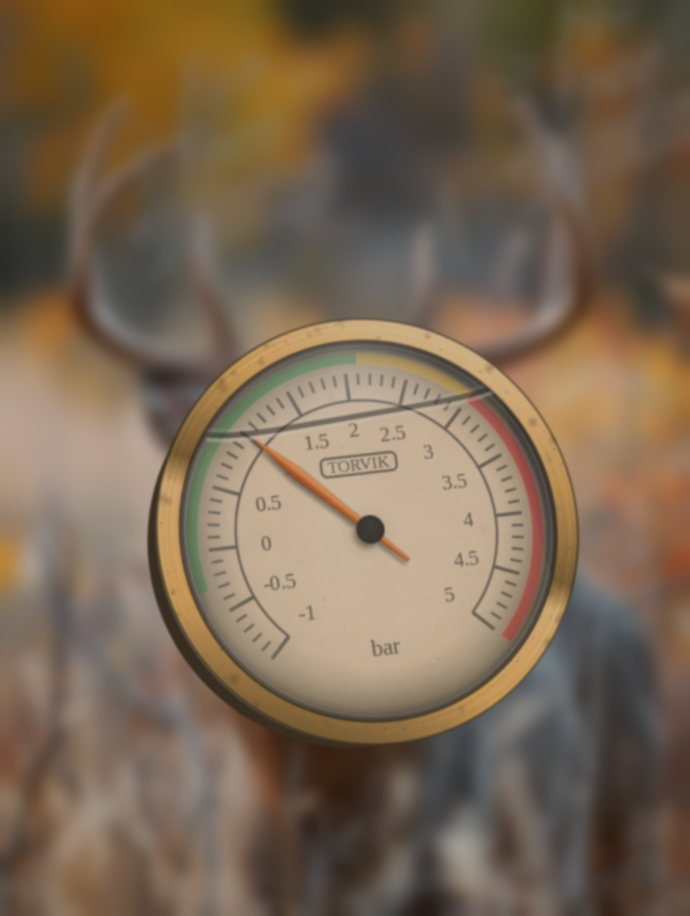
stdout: value=1 unit=bar
